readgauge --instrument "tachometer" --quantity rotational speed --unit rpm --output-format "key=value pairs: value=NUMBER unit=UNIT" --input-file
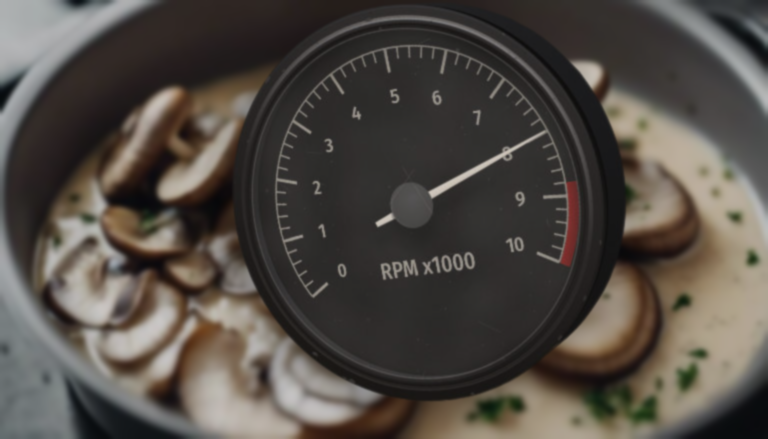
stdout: value=8000 unit=rpm
